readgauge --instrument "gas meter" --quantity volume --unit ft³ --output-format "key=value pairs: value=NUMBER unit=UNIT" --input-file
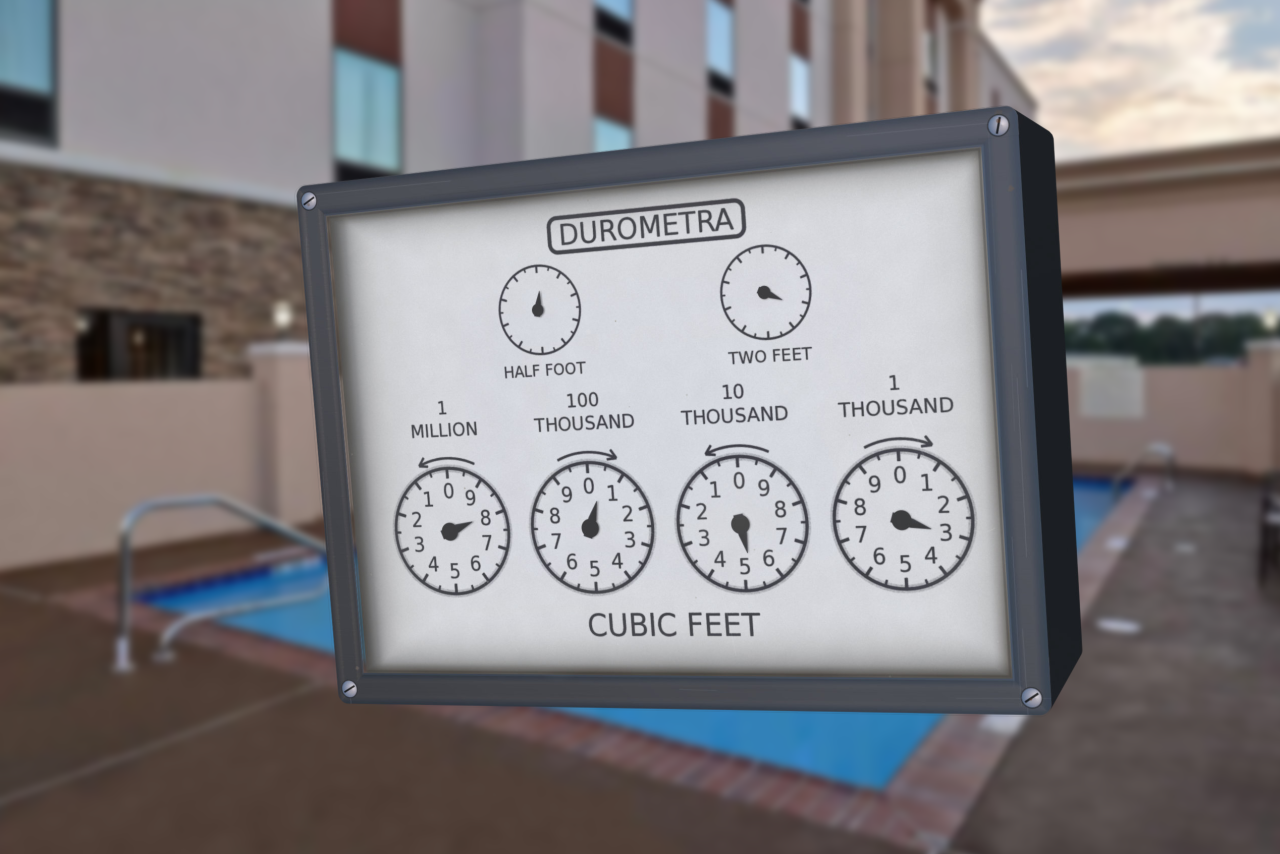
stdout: value=805300 unit=ft³
